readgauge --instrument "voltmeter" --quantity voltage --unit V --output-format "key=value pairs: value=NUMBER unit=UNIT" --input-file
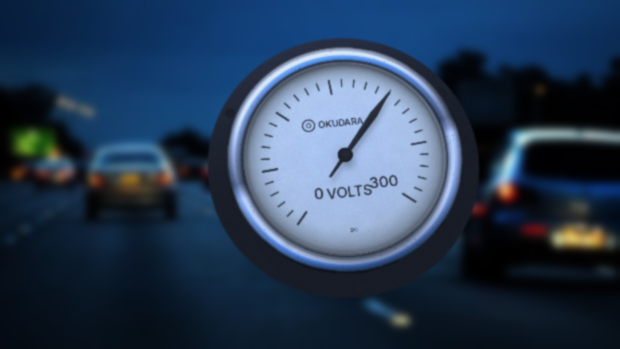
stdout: value=200 unit=V
